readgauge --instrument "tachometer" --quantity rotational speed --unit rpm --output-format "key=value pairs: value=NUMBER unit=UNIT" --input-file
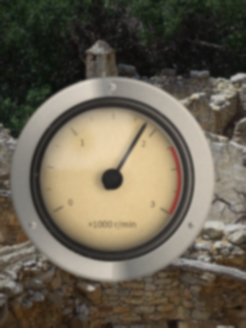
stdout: value=1875 unit=rpm
